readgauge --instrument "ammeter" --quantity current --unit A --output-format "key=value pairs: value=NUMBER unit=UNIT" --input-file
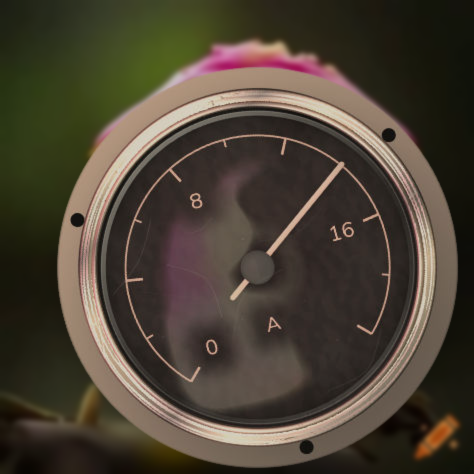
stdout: value=14 unit=A
